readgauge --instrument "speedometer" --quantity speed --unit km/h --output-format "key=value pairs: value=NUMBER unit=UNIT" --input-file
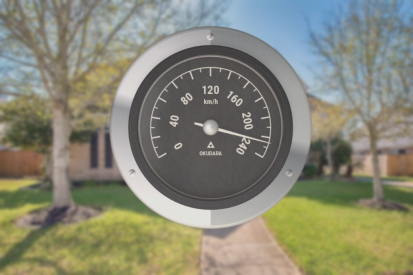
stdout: value=225 unit=km/h
